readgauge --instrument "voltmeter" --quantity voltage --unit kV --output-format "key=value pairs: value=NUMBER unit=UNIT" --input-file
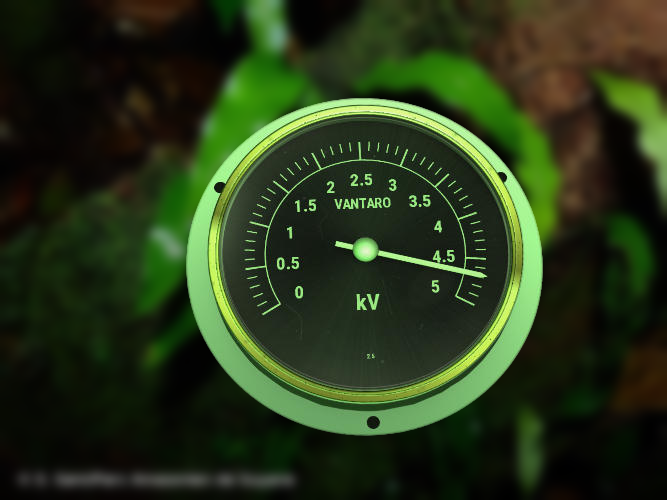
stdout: value=4.7 unit=kV
